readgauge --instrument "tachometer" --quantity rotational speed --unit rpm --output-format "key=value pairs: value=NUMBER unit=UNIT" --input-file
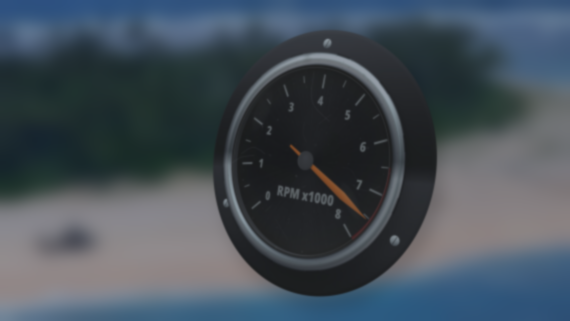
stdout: value=7500 unit=rpm
